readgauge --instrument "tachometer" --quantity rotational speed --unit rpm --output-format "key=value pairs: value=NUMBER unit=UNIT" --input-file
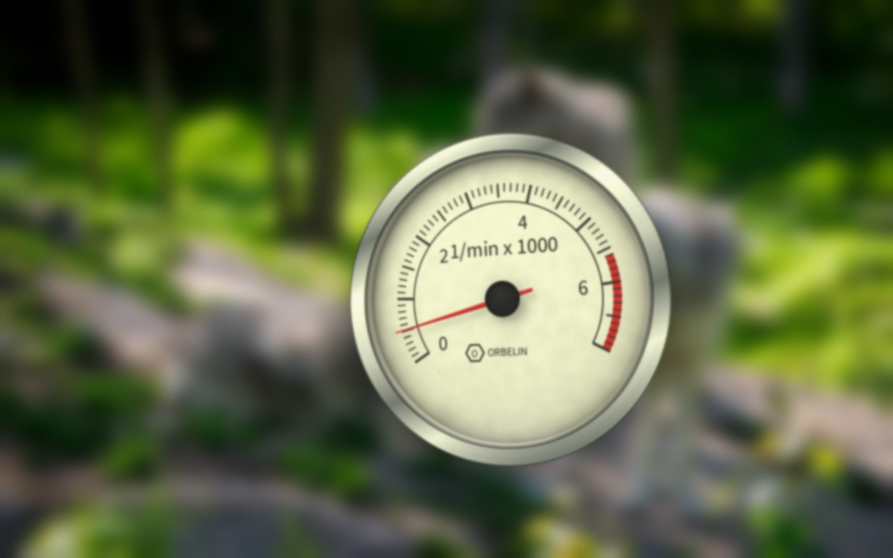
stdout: value=500 unit=rpm
